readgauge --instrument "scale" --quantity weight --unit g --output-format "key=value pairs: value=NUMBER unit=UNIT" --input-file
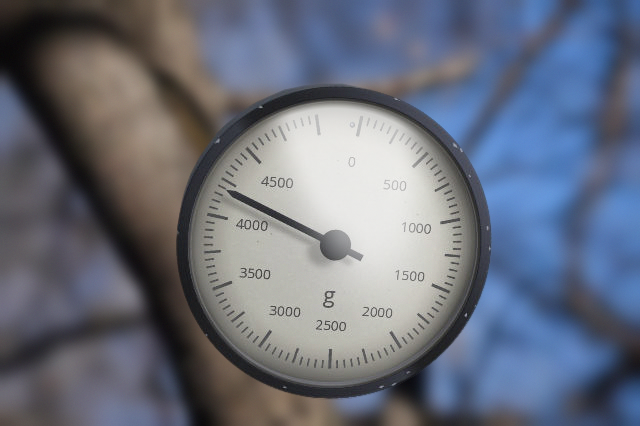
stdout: value=4200 unit=g
